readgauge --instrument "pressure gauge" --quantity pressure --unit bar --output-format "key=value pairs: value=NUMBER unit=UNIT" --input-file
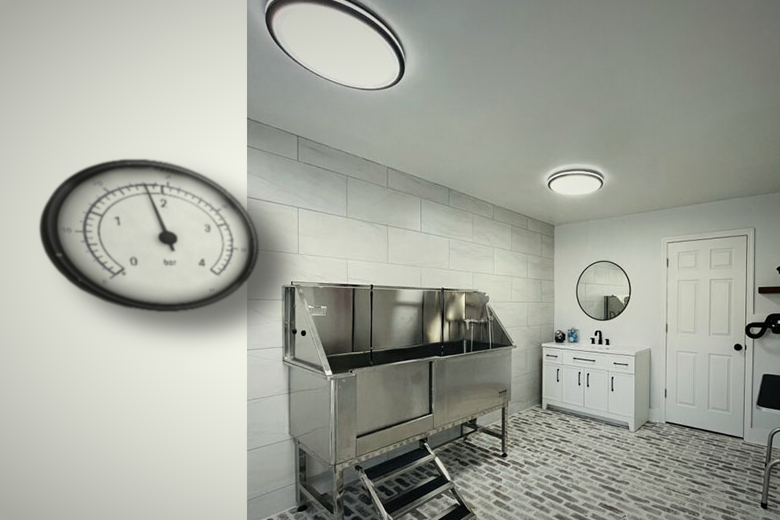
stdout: value=1.8 unit=bar
